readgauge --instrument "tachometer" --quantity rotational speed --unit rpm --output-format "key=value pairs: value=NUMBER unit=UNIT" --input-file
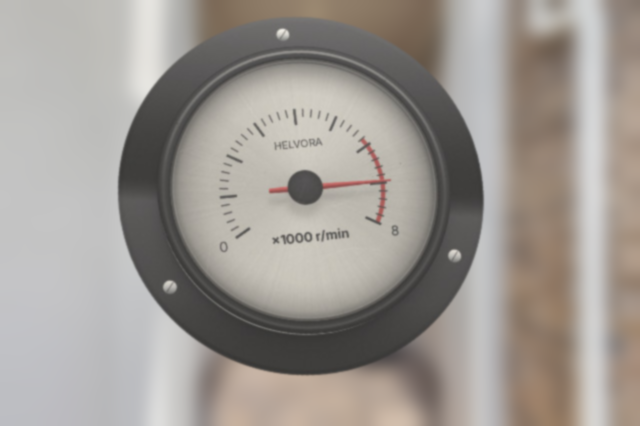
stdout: value=7000 unit=rpm
